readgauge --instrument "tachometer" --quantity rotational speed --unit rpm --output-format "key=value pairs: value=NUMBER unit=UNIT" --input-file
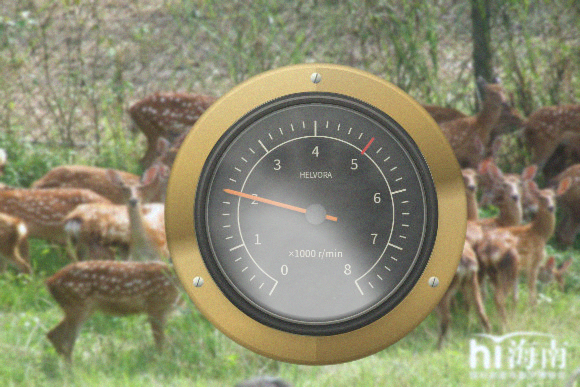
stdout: value=2000 unit=rpm
